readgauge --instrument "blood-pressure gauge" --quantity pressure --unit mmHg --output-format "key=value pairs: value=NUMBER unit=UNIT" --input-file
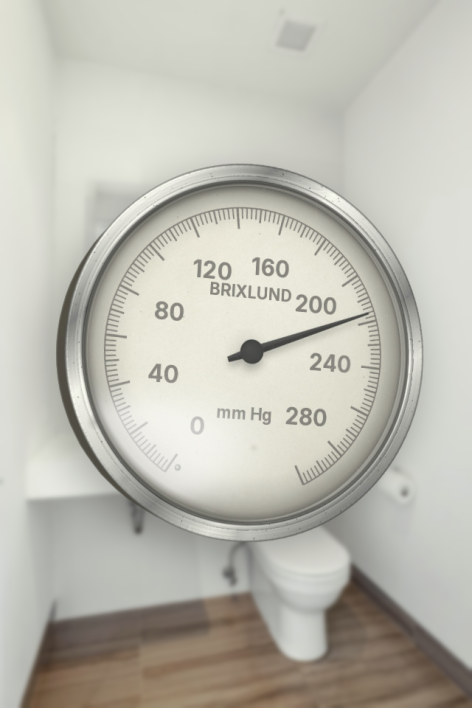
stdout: value=216 unit=mmHg
